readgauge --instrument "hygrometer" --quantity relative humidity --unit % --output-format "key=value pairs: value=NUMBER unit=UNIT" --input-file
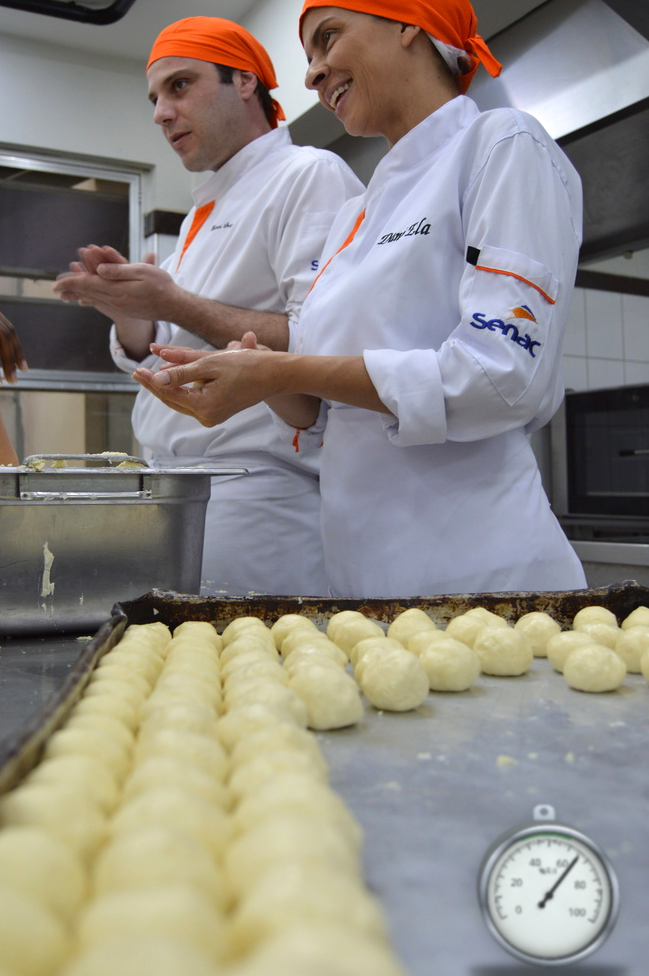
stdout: value=65 unit=%
